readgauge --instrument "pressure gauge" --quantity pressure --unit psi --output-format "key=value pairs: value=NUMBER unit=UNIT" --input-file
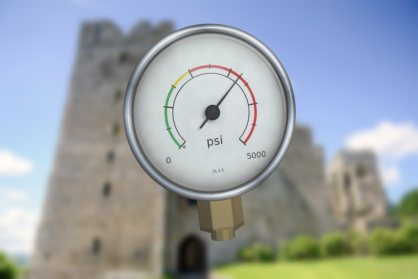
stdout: value=3250 unit=psi
